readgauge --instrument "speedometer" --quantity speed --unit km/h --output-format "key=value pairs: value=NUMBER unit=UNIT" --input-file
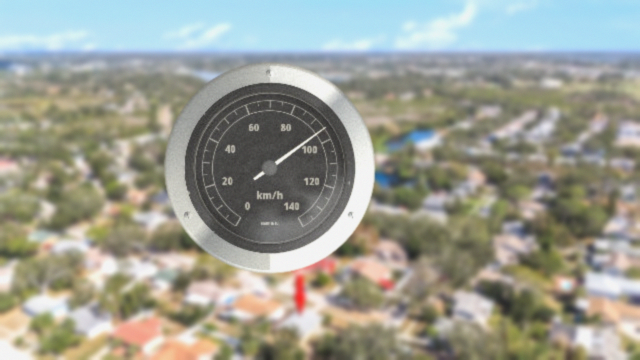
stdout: value=95 unit=km/h
